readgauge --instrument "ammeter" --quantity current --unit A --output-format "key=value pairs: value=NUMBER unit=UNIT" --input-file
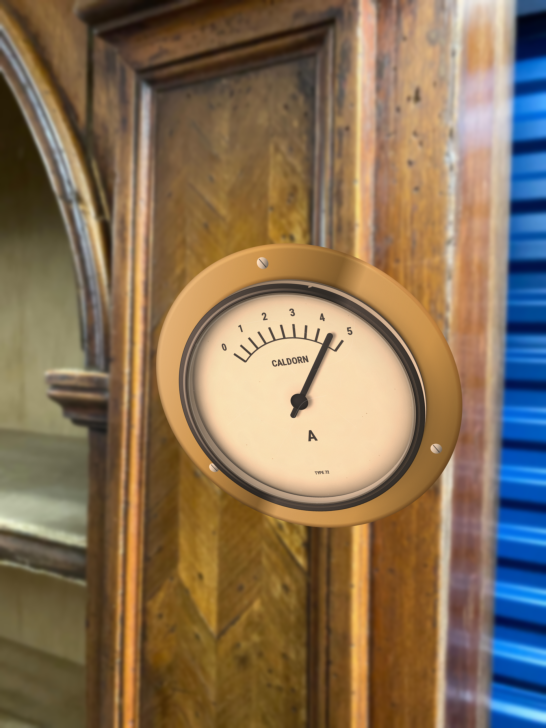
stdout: value=4.5 unit=A
